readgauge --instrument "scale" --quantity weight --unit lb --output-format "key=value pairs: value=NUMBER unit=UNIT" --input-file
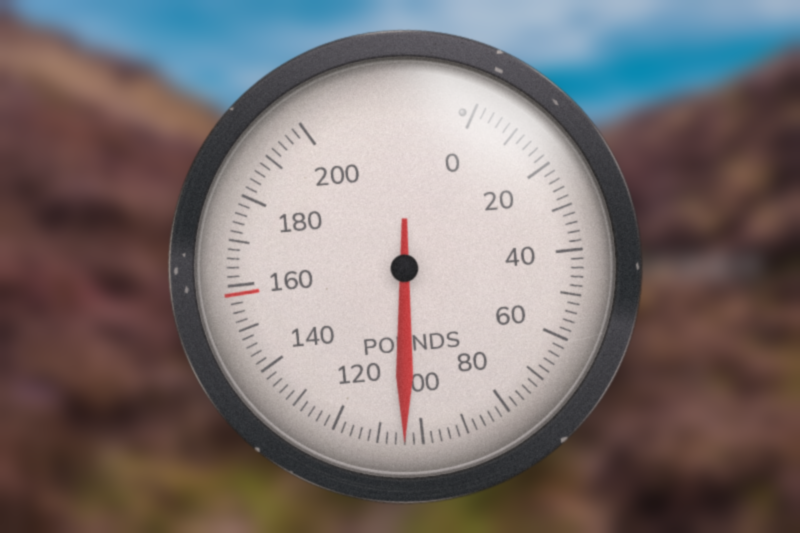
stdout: value=104 unit=lb
